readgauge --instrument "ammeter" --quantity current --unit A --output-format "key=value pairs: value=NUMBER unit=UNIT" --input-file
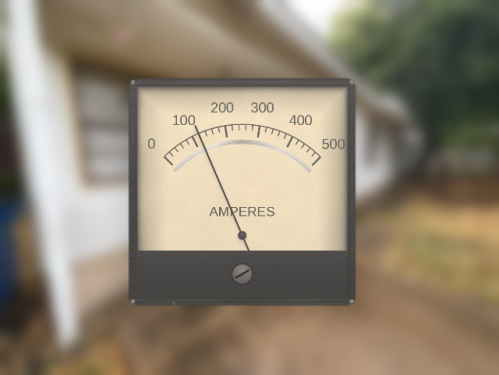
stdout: value=120 unit=A
